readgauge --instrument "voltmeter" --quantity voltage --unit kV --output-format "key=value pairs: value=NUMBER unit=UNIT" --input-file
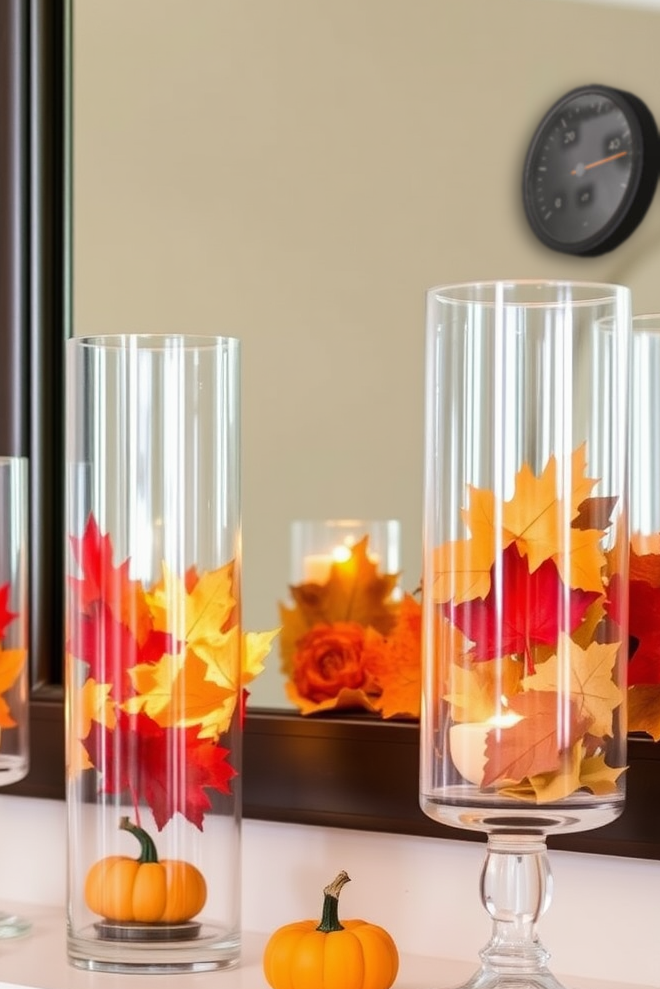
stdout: value=44 unit=kV
